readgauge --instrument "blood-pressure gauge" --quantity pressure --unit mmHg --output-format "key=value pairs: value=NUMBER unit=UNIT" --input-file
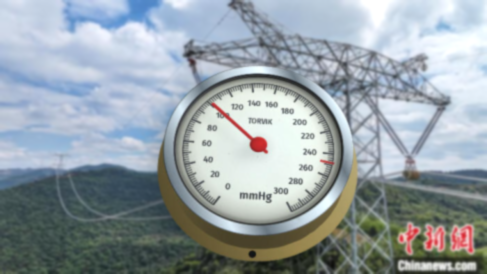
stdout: value=100 unit=mmHg
